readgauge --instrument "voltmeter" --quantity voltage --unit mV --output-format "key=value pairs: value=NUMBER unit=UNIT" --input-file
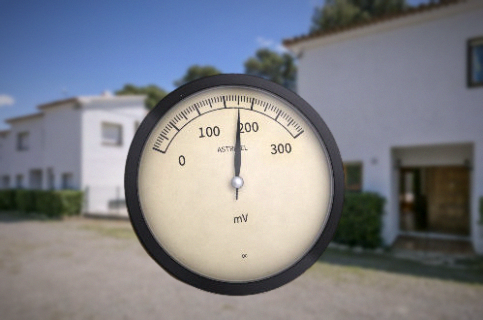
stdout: value=175 unit=mV
